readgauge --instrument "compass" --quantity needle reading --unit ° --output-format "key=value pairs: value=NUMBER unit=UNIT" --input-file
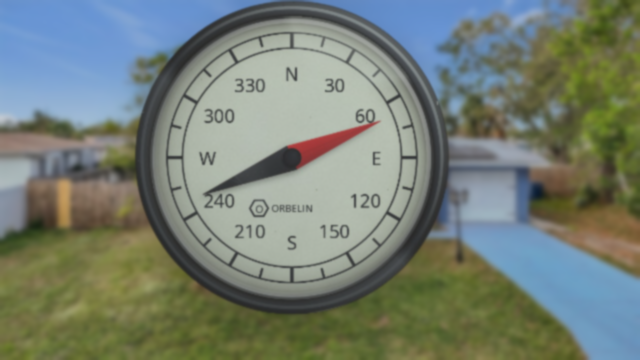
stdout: value=67.5 unit=°
